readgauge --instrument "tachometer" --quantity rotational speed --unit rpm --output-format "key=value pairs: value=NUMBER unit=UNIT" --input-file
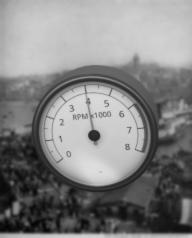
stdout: value=4000 unit=rpm
